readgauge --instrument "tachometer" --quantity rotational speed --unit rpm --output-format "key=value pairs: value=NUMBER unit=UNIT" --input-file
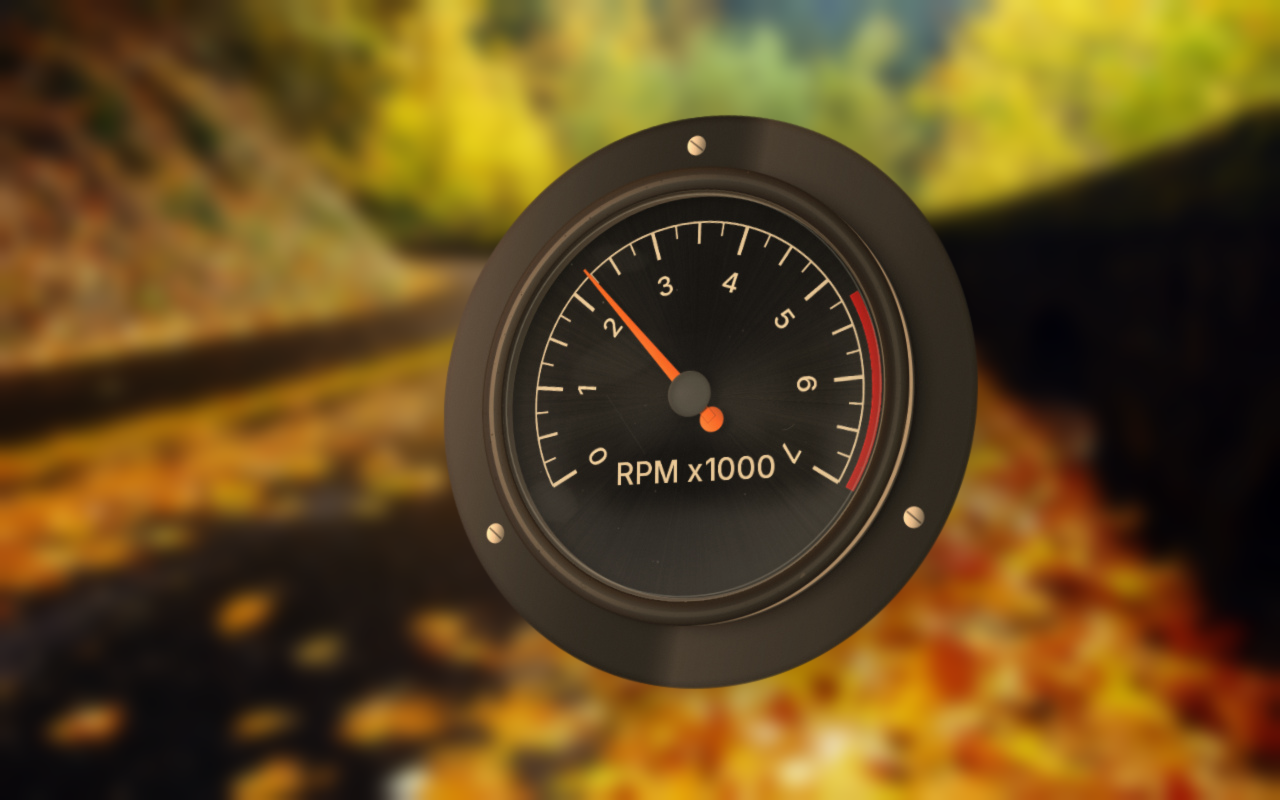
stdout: value=2250 unit=rpm
